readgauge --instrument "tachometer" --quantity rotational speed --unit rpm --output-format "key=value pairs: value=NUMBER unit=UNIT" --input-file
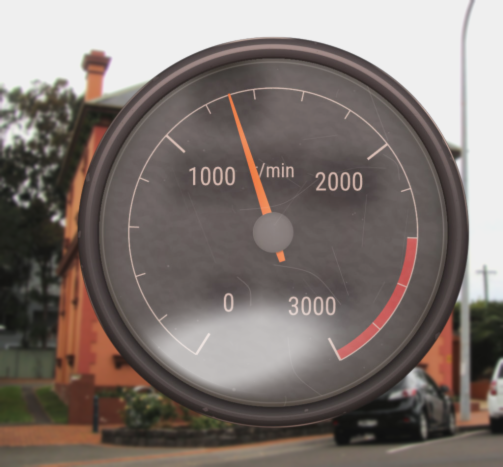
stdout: value=1300 unit=rpm
